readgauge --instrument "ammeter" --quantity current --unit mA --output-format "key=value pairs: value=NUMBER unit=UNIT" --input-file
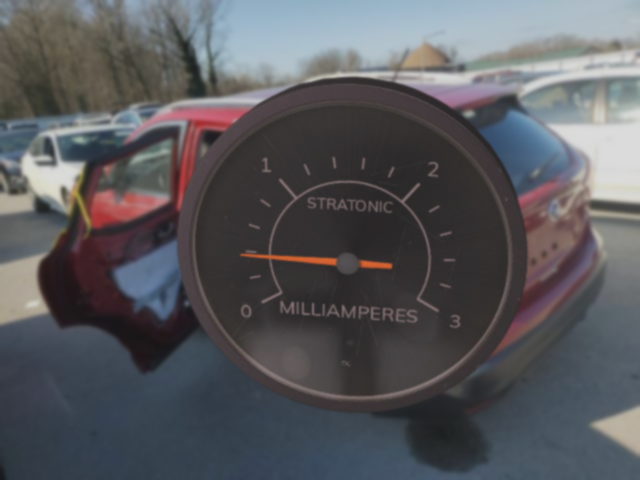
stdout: value=0.4 unit=mA
